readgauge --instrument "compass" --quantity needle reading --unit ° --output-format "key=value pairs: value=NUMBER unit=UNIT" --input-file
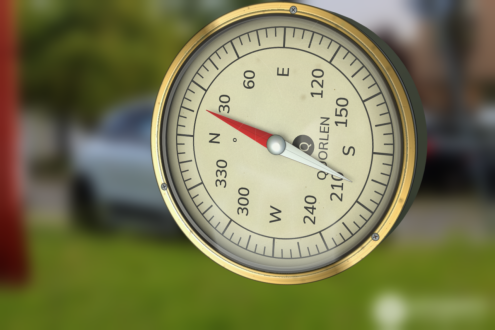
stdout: value=20 unit=°
